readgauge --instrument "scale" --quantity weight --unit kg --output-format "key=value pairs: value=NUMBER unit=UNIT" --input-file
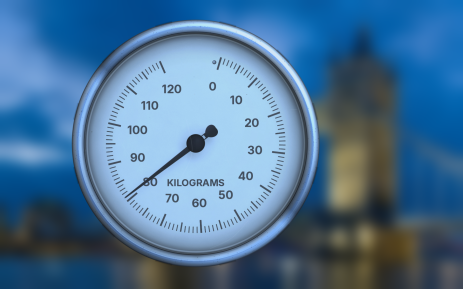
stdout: value=81 unit=kg
